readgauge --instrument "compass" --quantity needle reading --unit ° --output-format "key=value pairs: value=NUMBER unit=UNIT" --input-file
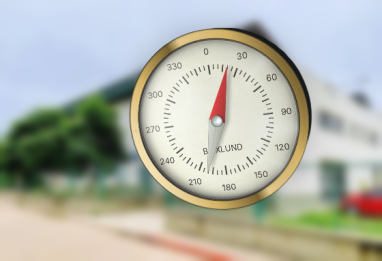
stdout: value=20 unit=°
